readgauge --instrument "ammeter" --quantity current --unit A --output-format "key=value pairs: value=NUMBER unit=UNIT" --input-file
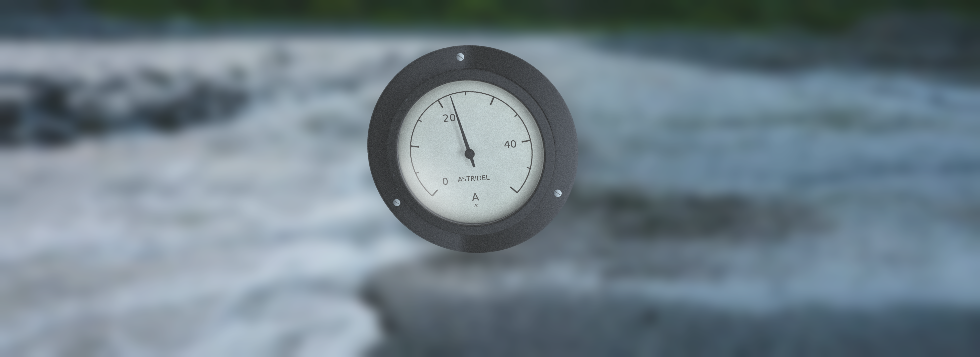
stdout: value=22.5 unit=A
